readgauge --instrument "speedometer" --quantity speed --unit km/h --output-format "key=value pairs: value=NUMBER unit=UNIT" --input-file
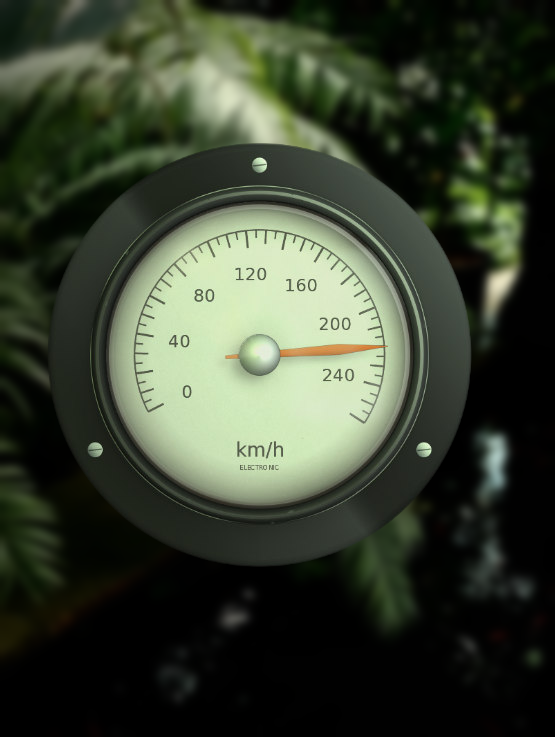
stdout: value=220 unit=km/h
